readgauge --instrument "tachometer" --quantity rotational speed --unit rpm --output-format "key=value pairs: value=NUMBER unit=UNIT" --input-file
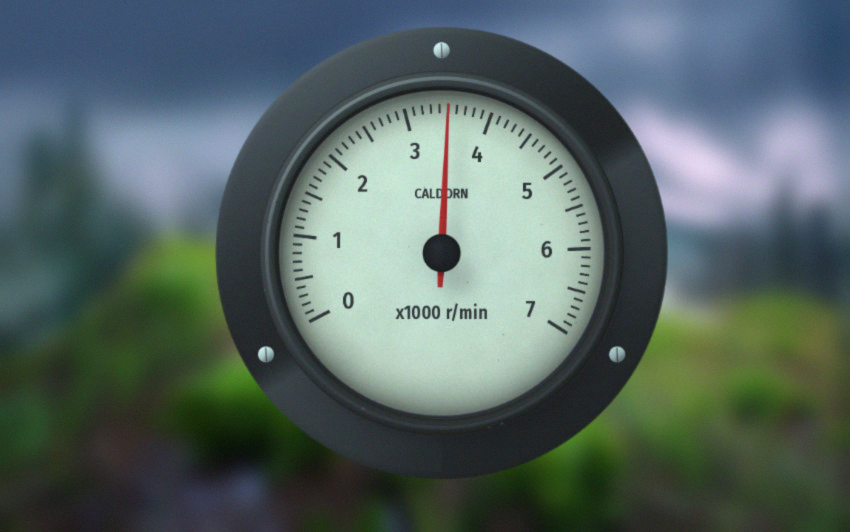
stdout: value=3500 unit=rpm
